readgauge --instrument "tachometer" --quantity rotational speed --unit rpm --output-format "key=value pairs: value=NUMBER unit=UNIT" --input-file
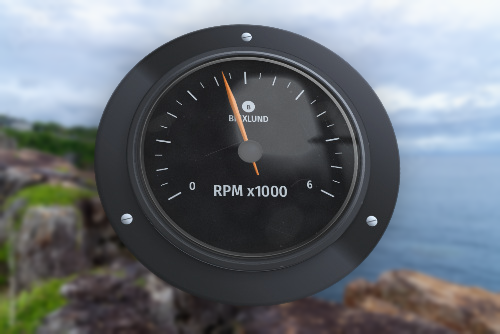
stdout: value=2625 unit=rpm
